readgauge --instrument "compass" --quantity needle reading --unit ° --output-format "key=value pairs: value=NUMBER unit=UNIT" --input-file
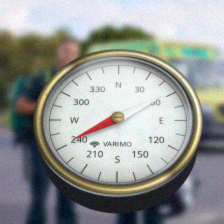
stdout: value=240 unit=°
